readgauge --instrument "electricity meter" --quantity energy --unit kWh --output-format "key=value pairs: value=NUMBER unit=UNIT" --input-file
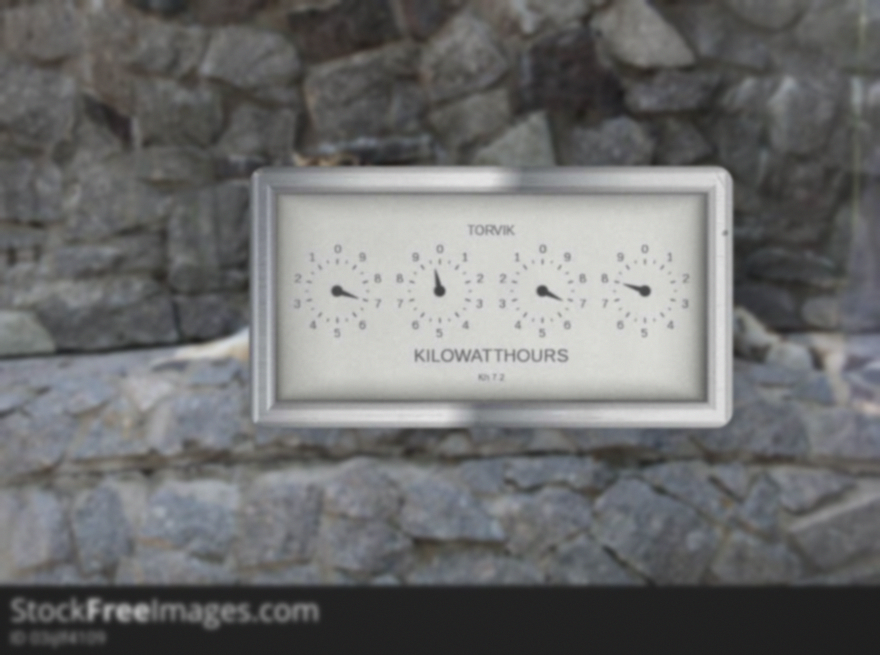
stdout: value=6968 unit=kWh
